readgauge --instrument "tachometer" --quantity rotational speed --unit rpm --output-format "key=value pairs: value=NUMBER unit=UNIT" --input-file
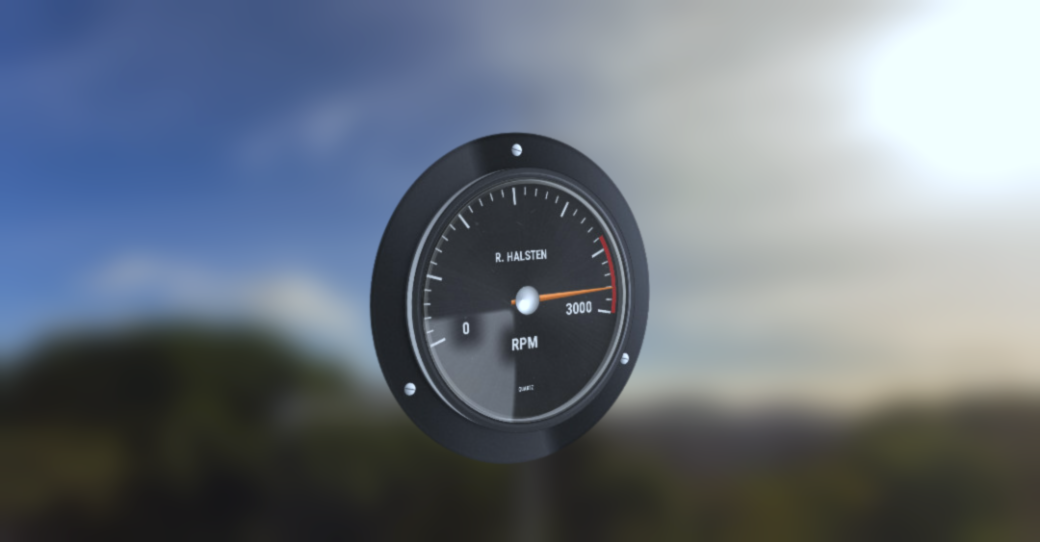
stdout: value=2800 unit=rpm
